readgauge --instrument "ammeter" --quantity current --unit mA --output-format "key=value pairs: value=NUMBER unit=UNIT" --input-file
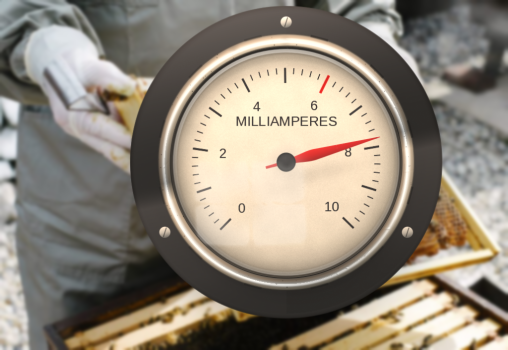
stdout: value=7.8 unit=mA
